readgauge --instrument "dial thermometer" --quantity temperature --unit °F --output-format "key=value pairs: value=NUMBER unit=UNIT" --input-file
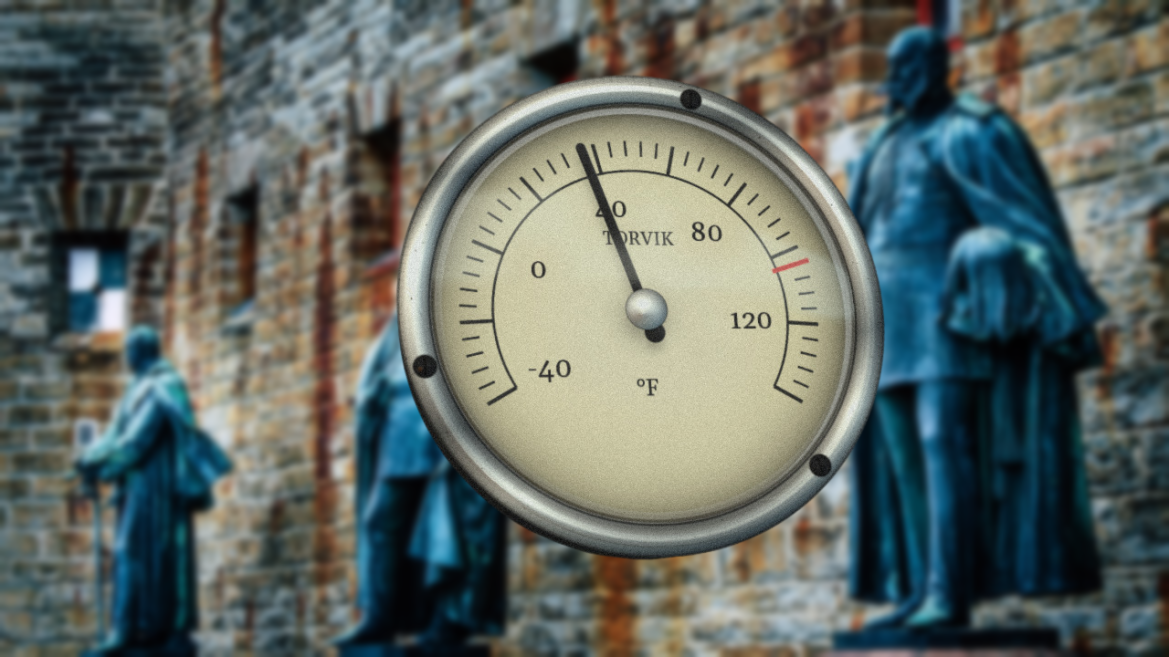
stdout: value=36 unit=°F
